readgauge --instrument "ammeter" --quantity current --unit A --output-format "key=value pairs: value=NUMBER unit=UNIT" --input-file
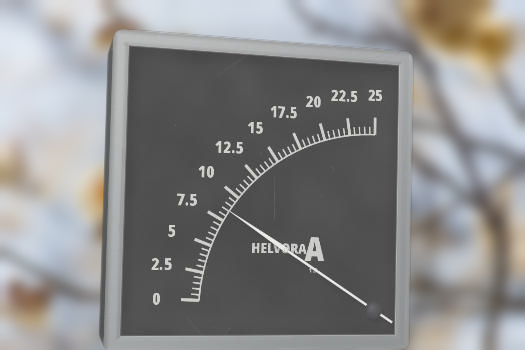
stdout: value=8.5 unit=A
